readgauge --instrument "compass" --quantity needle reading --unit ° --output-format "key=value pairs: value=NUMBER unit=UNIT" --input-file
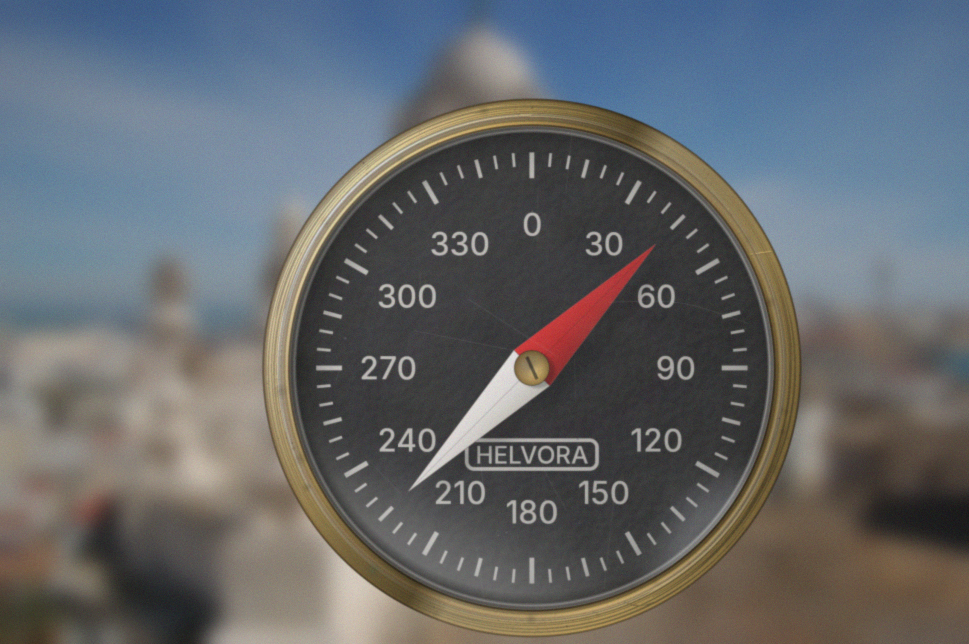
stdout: value=45 unit=°
